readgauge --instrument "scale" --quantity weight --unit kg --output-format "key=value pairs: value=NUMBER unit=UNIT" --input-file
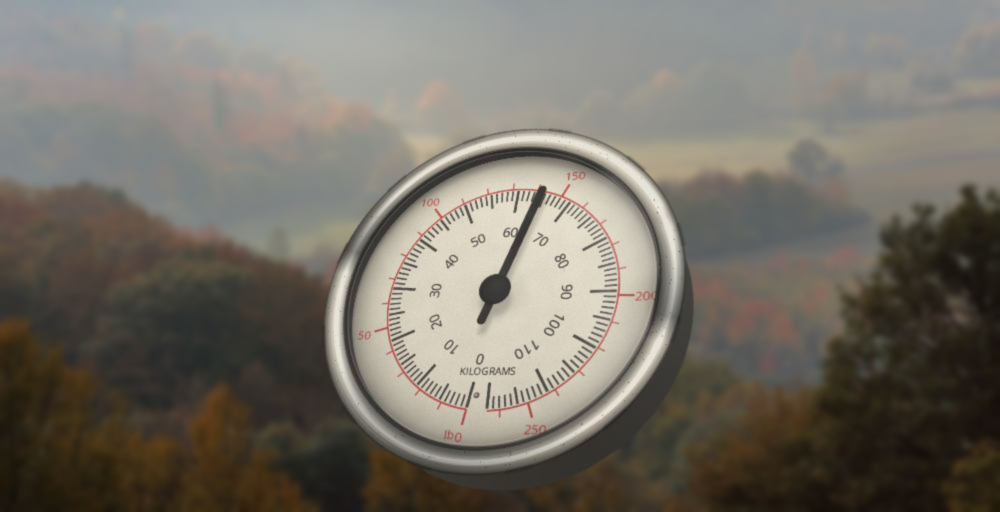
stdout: value=65 unit=kg
